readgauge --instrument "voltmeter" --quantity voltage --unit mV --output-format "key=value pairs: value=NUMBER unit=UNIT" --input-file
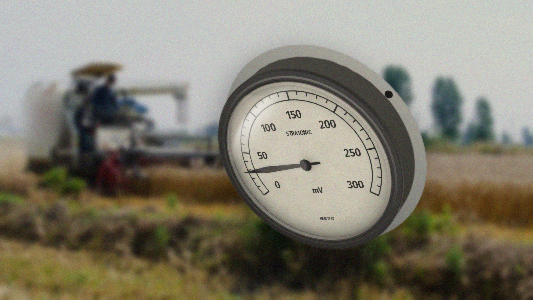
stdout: value=30 unit=mV
